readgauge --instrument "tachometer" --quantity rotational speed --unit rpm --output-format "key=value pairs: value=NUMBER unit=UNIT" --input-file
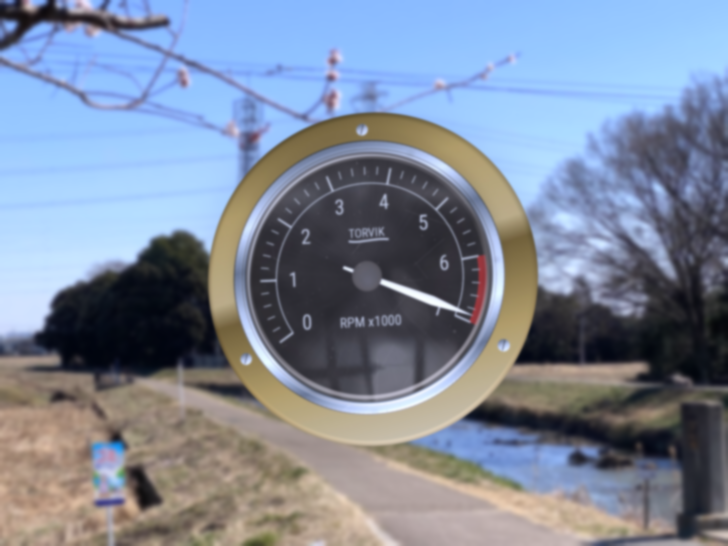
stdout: value=6900 unit=rpm
